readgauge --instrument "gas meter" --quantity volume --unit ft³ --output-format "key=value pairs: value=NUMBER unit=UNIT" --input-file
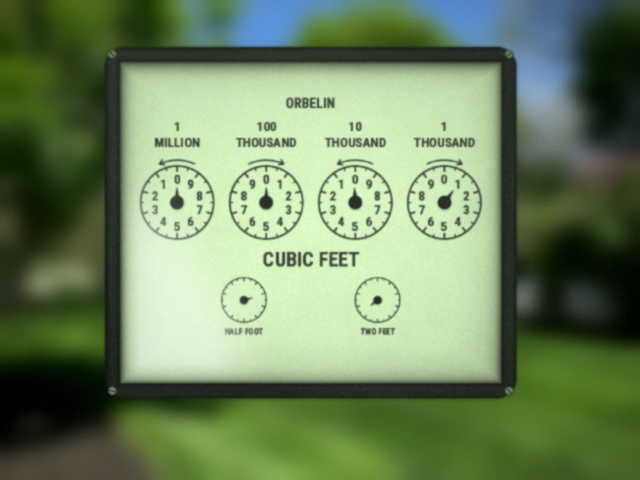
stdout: value=100 unit=ft³
